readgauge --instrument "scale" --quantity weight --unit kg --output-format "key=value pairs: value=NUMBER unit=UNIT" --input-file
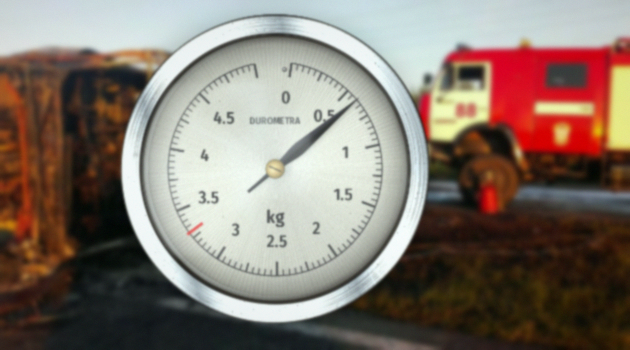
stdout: value=0.6 unit=kg
